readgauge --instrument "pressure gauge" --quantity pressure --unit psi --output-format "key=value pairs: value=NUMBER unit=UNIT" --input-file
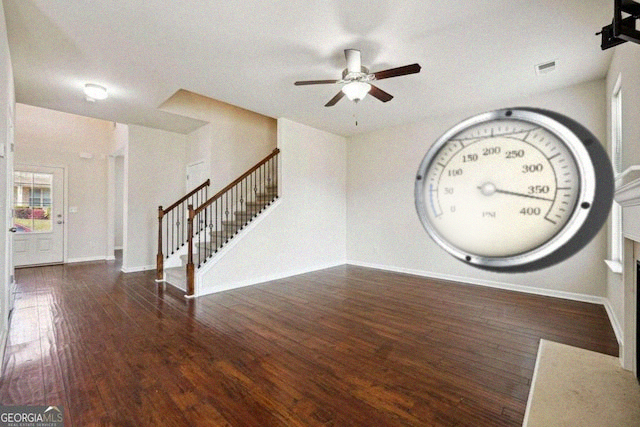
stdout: value=370 unit=psi
